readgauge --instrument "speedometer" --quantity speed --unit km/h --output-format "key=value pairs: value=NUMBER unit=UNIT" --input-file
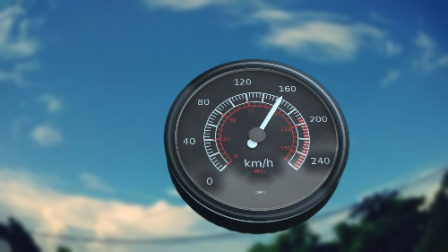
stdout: value=160 unit=km/h
